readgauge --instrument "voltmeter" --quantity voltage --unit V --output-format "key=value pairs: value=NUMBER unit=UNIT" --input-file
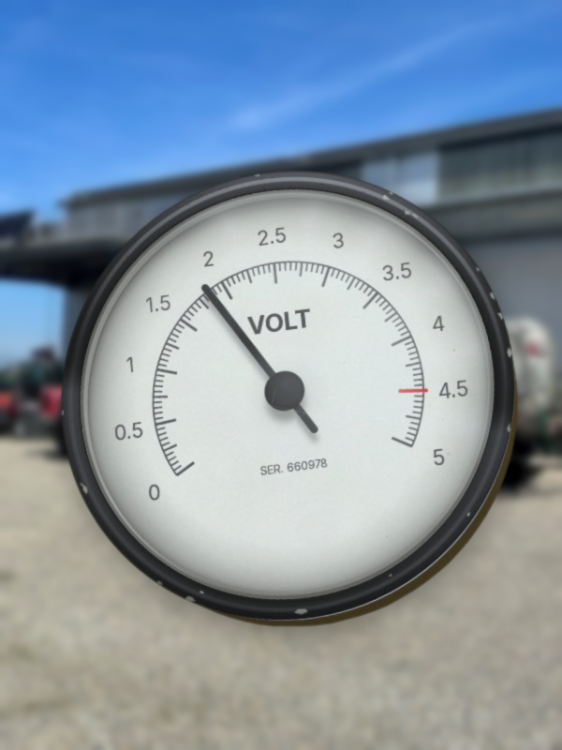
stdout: value=1.85 unit=V
